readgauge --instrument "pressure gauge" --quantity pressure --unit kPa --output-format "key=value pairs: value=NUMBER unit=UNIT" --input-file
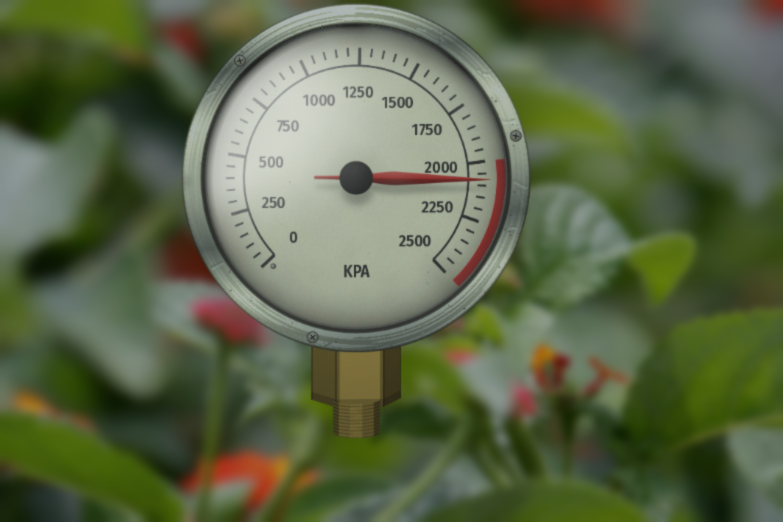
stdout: value=2075 unit=kPa
